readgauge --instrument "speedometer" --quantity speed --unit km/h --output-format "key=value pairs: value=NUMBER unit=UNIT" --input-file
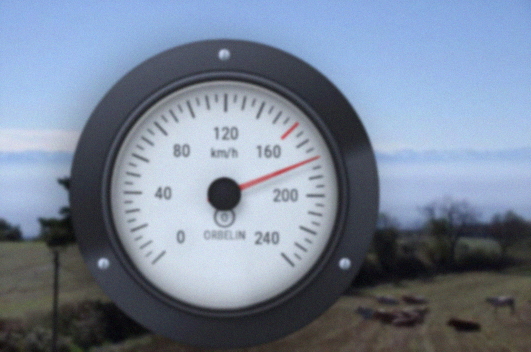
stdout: value=180 unit=km/h
